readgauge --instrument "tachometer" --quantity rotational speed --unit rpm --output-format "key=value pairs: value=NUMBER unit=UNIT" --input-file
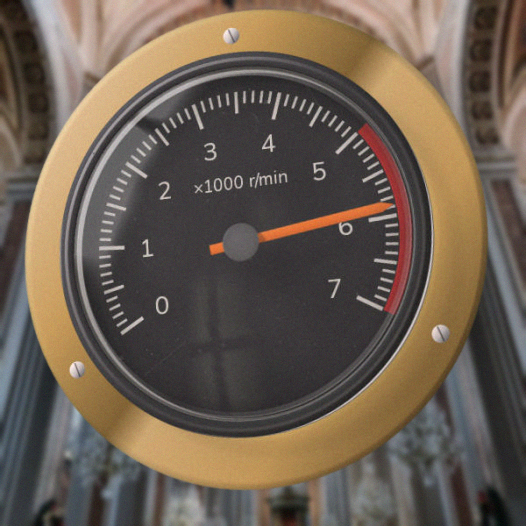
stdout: value=5900 unit=rpm
